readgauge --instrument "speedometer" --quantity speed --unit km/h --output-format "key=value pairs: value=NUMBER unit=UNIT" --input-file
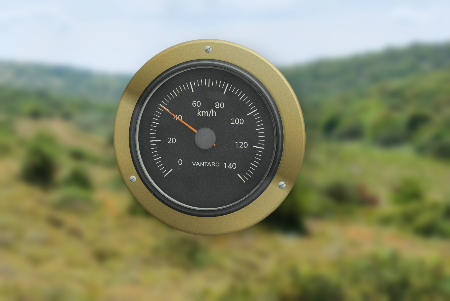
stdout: value=40 unit=km/h
